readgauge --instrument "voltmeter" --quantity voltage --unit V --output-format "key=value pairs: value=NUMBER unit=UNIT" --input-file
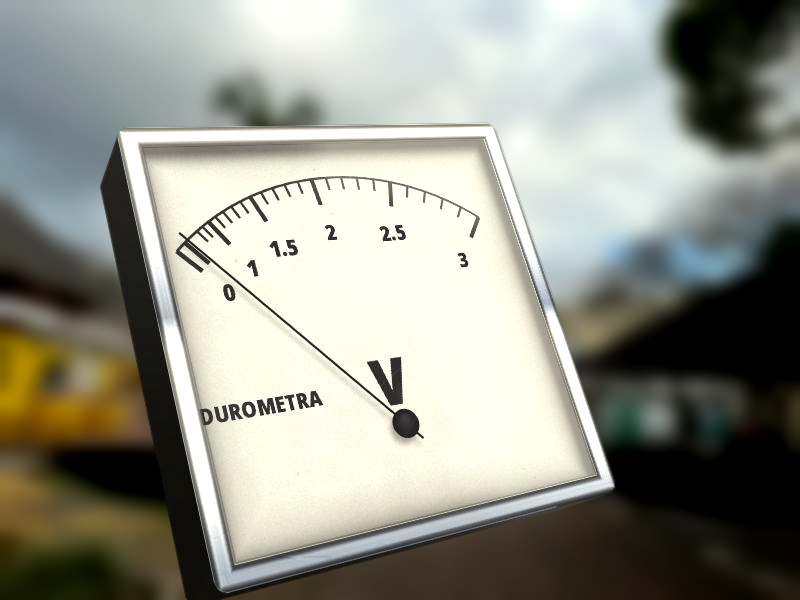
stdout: value=0.5 unit=V
